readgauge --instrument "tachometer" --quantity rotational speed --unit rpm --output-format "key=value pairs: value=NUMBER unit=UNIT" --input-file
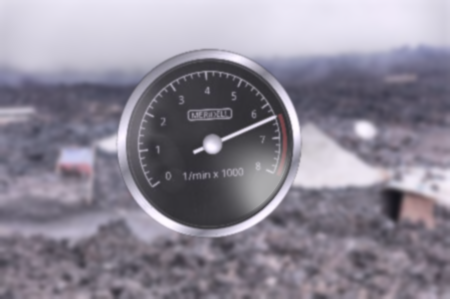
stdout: value=6400 unit=rpm
